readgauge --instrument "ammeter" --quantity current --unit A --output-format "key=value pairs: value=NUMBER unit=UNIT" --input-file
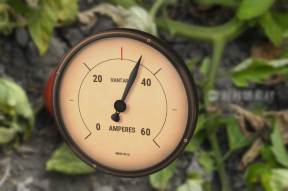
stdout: value=35 unit=A
